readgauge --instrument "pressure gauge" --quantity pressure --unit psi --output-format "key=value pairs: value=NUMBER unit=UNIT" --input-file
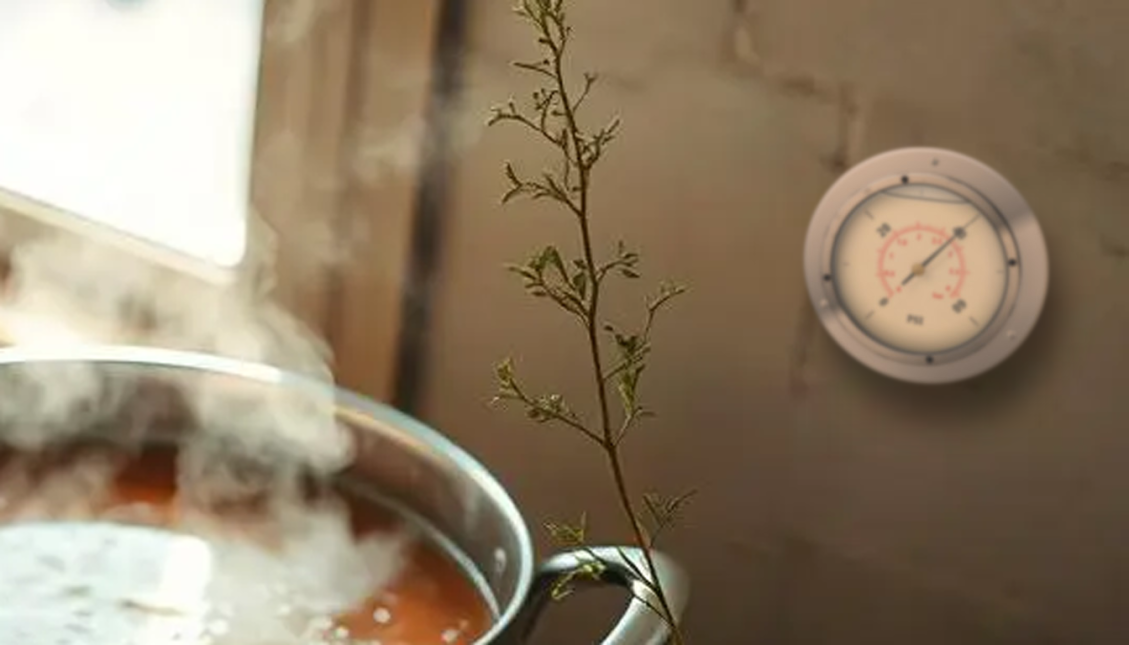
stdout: value=40 unit=psi
